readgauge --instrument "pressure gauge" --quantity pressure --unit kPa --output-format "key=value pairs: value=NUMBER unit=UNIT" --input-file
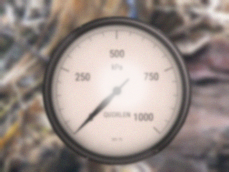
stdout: value=0 unit=kPa
